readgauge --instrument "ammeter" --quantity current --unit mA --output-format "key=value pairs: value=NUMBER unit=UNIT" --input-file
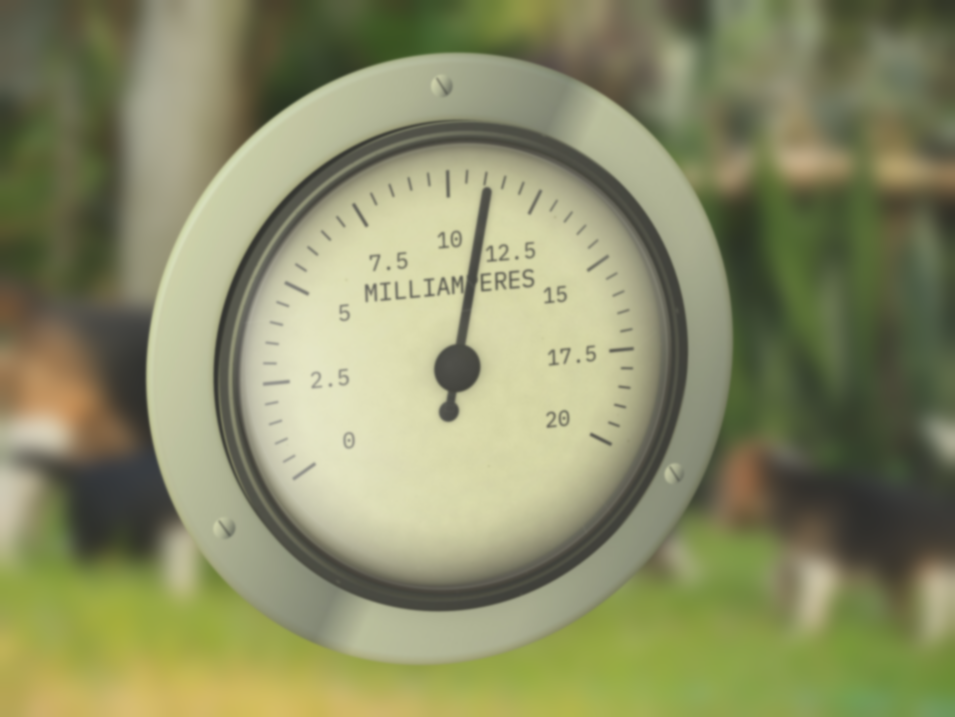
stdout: value=11 unit=mA
